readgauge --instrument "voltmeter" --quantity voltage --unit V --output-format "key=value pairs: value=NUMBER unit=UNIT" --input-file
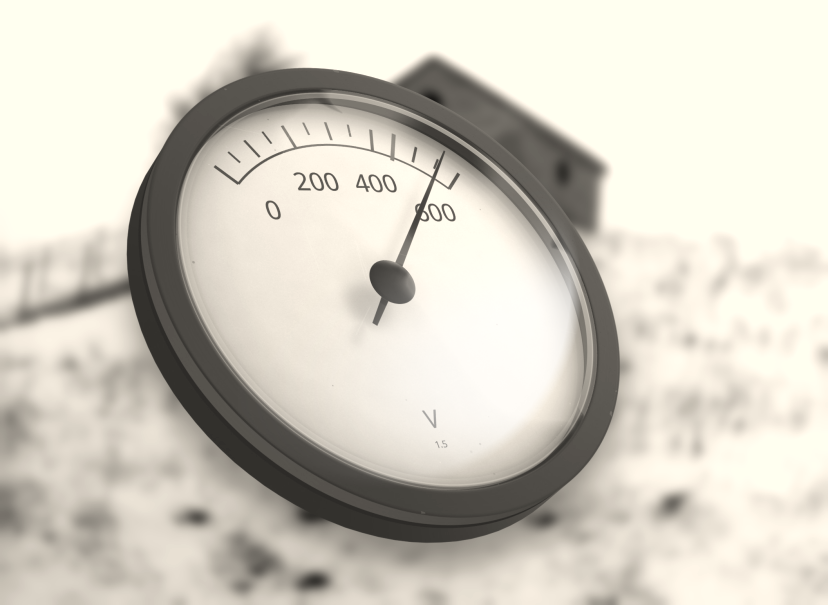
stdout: value=550 unit=V
